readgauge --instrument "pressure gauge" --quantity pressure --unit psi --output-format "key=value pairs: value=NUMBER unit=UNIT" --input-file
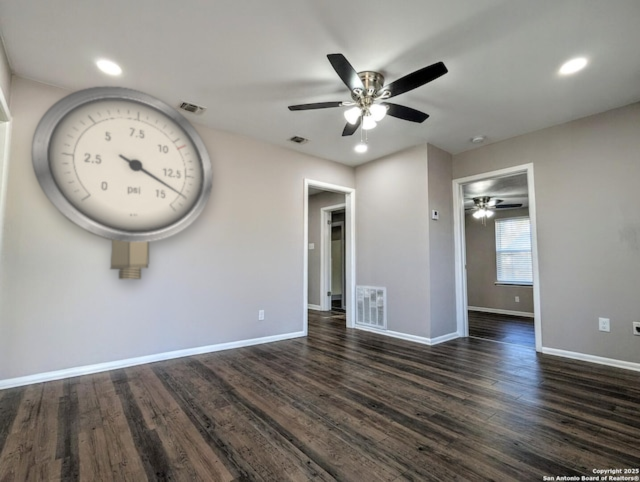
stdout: value=14 unit=psi
